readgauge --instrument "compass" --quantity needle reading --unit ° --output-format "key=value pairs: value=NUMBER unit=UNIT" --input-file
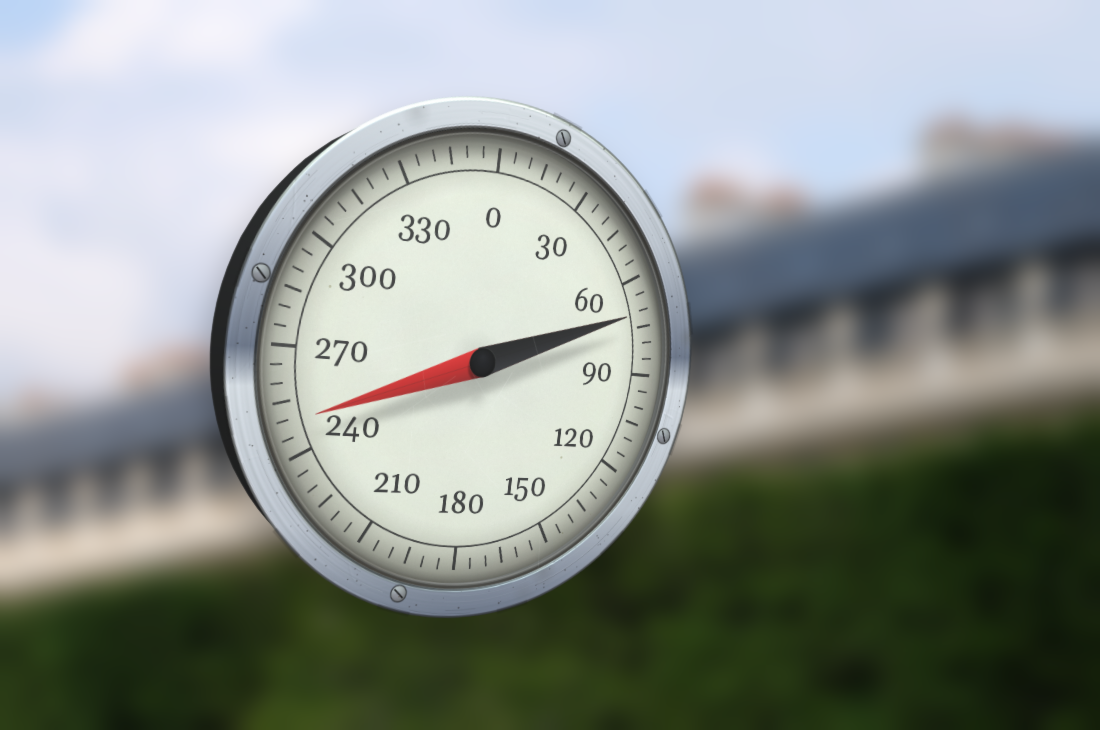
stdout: value=250 unit=°
